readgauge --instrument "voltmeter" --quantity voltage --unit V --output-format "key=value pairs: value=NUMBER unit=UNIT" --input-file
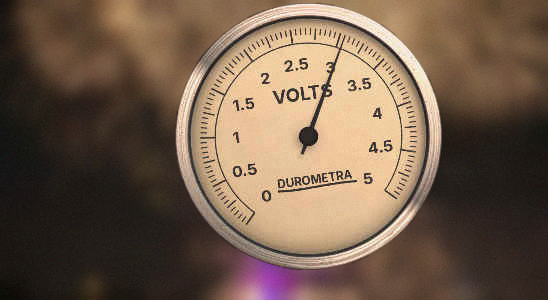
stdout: value=3.05 unit=V
